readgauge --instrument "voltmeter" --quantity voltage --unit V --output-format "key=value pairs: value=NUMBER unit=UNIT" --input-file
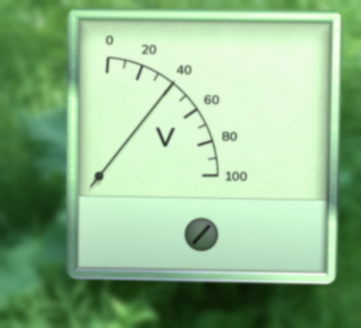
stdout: value=40 unit=V
